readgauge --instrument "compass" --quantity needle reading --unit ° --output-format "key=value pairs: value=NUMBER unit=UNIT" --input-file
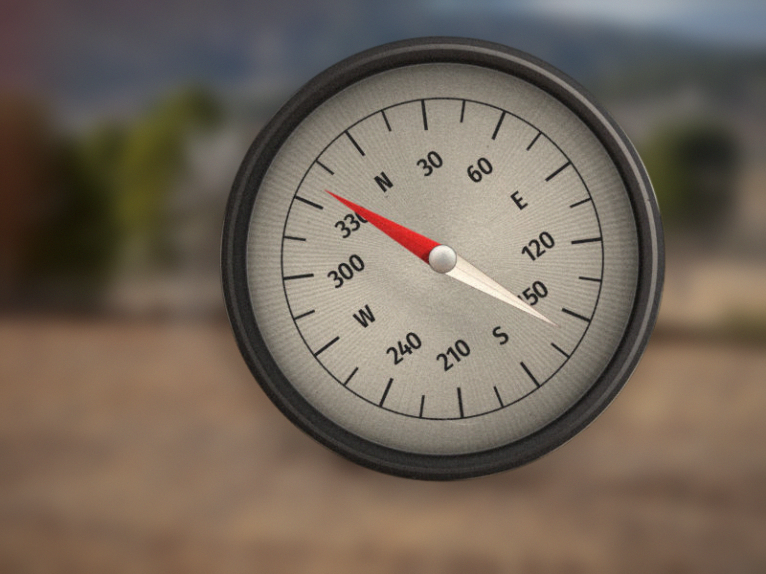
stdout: value=337.5 unit=°
